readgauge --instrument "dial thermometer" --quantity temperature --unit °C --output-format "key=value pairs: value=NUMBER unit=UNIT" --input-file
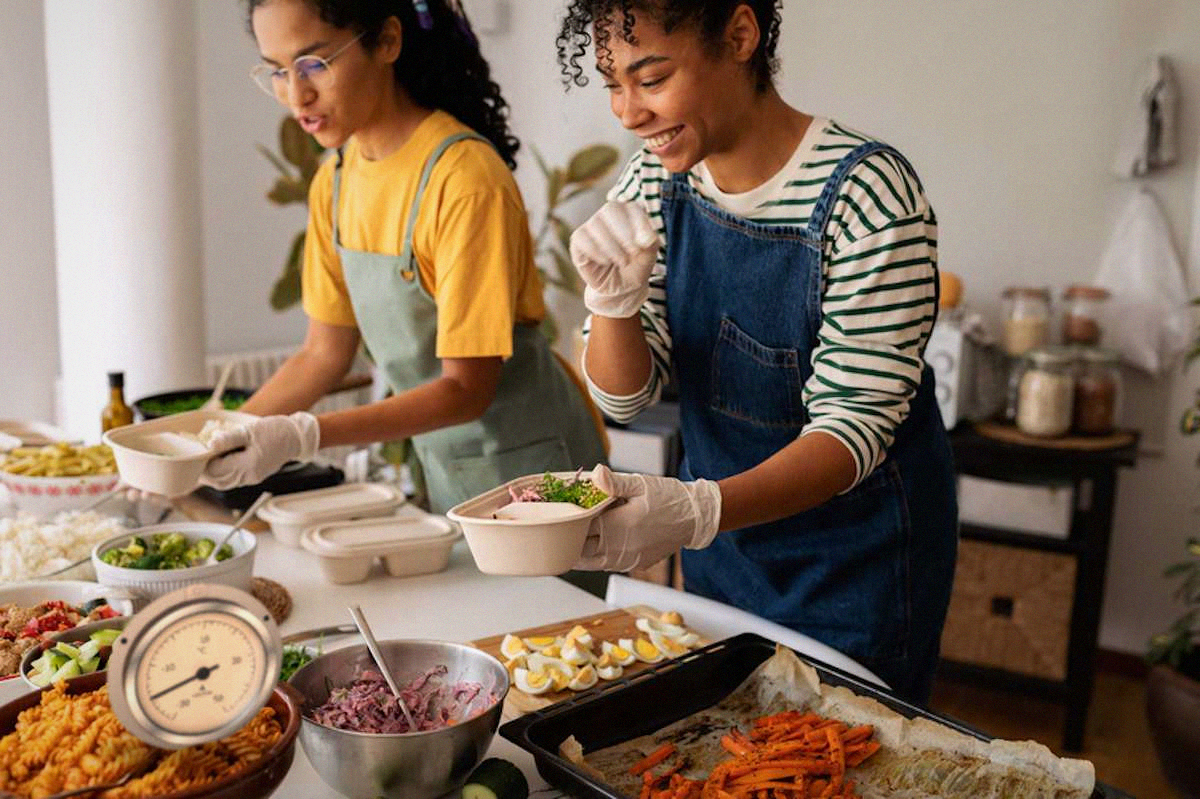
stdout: value=-20 unit=°C
